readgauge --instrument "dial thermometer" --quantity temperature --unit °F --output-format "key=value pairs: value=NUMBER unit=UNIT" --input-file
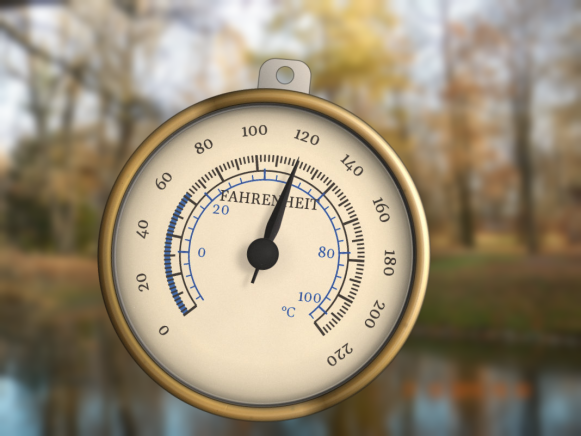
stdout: value=120 unit=°F
